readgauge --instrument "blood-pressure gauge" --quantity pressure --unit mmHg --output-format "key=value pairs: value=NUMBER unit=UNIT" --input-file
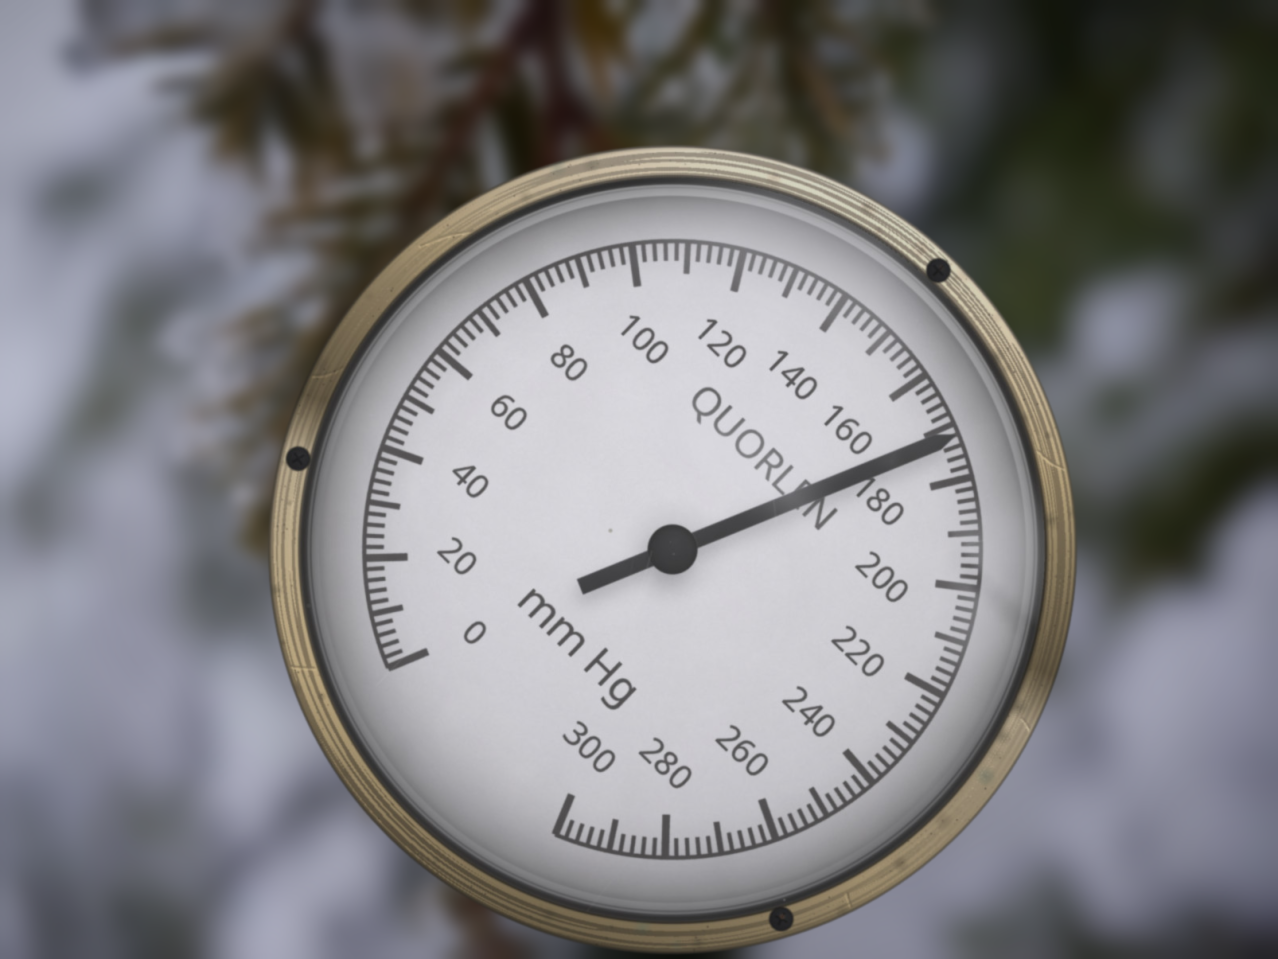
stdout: value=172 unit=mmHg
